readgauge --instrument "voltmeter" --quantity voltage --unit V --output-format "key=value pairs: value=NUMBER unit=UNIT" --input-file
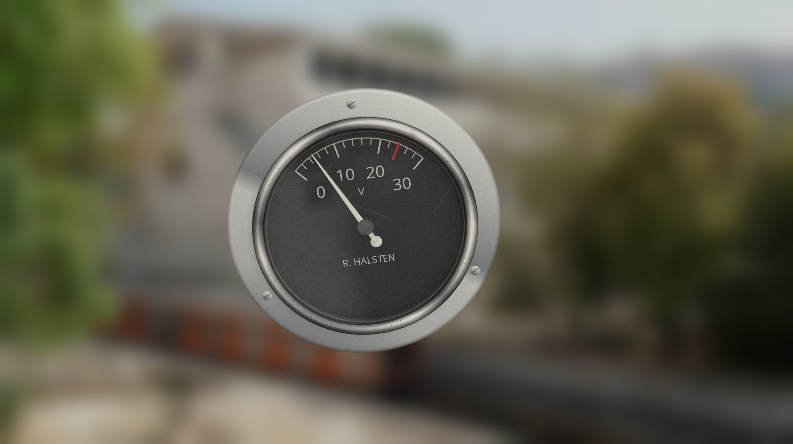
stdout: value=5 unit=V
